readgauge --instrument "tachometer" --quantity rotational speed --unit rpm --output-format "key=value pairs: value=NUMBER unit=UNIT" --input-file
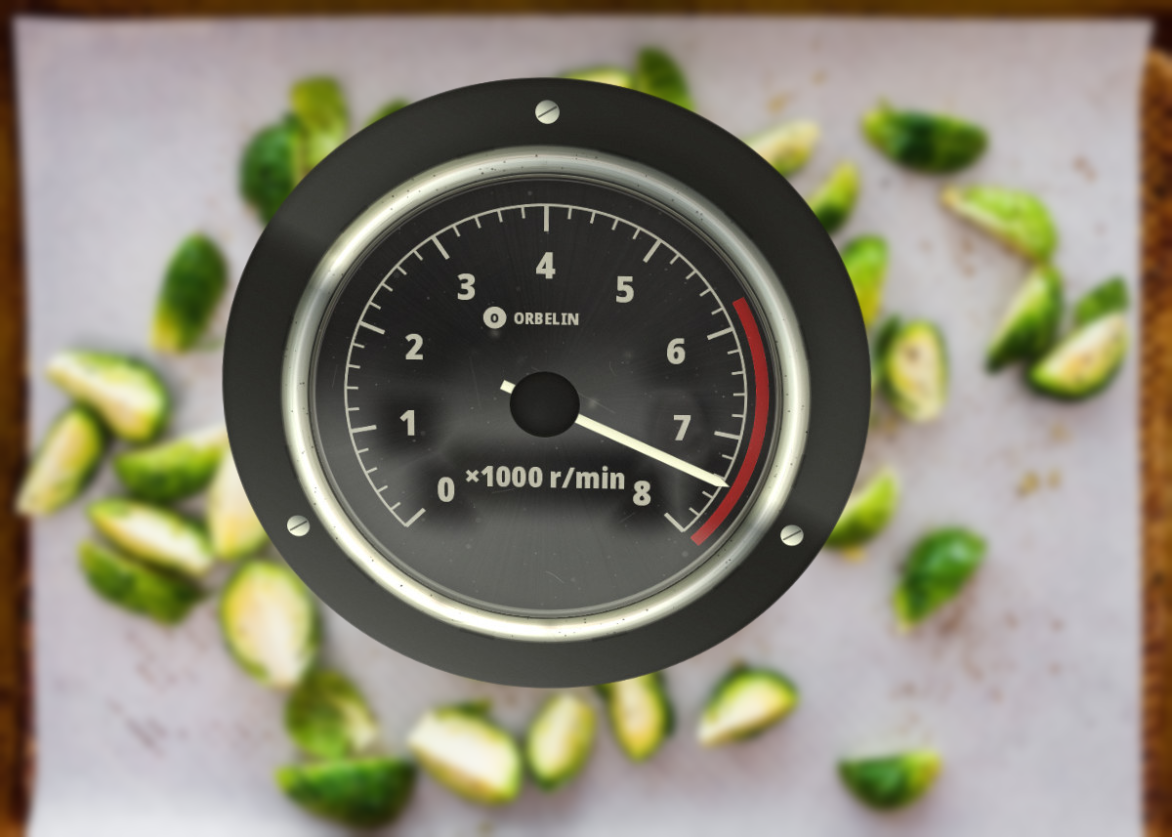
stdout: value=7400 unit=rpm
